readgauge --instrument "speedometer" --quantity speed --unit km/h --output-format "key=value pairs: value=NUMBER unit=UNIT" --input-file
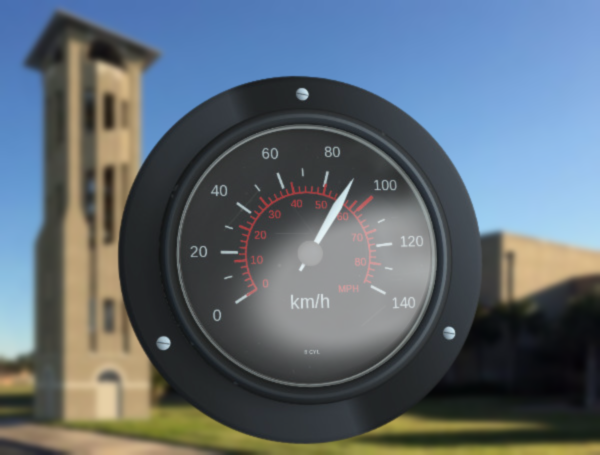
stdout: value=90 unit=km/h
